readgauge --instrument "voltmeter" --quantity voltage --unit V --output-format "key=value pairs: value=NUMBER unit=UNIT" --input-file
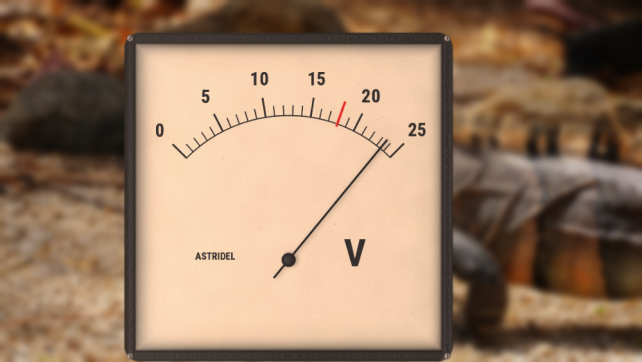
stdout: value=23.5 unit=V
